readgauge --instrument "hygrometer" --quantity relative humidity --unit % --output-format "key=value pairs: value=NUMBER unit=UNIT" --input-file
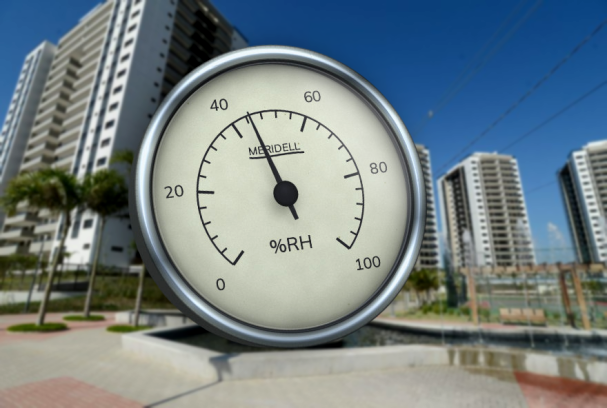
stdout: value=44 unit=%
